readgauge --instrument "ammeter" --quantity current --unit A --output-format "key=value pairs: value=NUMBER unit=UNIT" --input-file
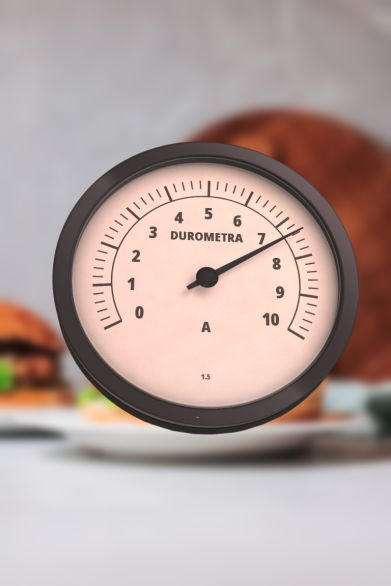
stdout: value=7.4 unit=A
